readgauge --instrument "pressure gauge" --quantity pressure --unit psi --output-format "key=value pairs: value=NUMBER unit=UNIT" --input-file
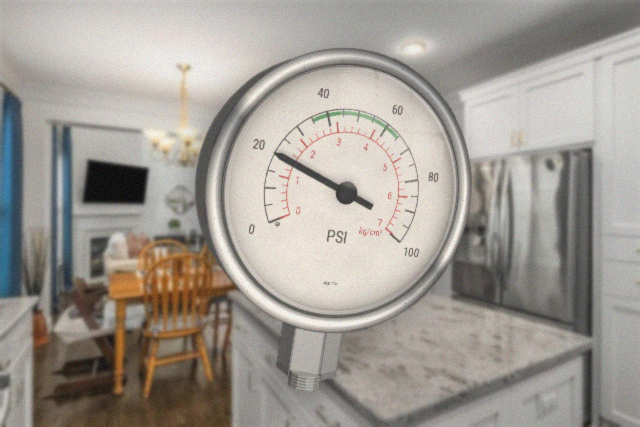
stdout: value=20 unit=psi
